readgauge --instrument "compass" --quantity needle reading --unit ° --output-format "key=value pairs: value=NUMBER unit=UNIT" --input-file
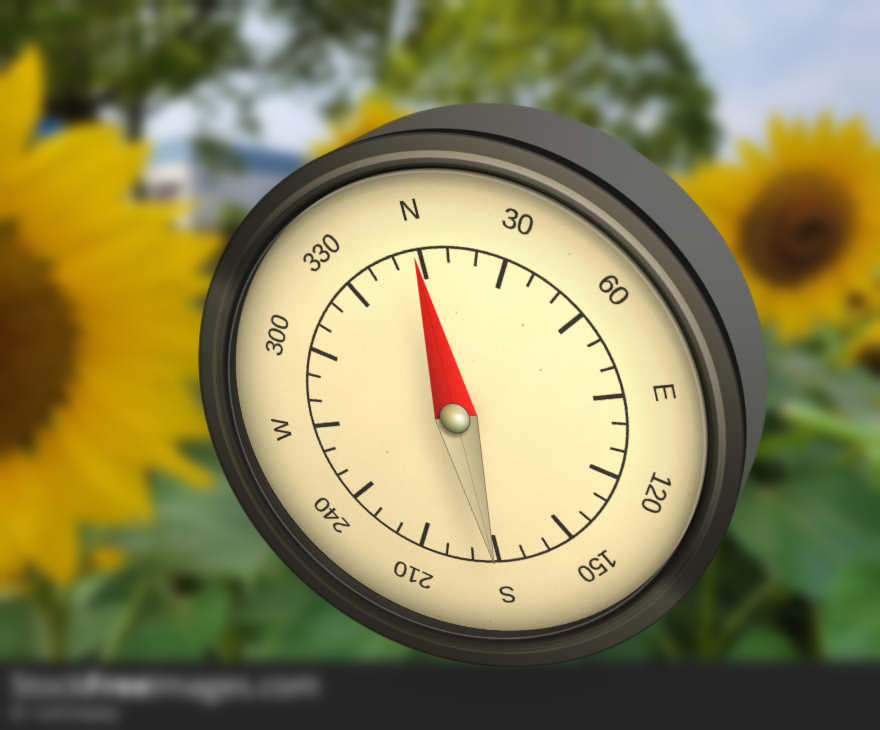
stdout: value=0 unit=°
